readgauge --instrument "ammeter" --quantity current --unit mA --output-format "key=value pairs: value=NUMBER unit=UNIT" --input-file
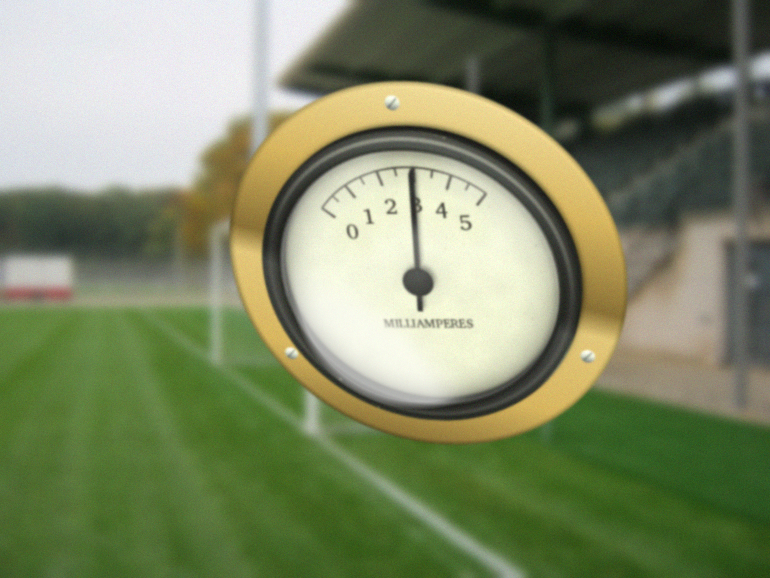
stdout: value=3 unit=mA
